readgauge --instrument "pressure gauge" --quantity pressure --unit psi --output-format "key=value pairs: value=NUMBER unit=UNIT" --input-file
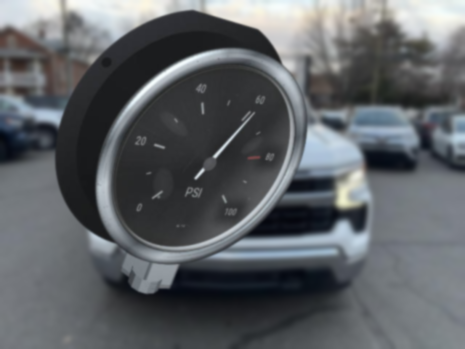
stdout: value=60 unit=psi
